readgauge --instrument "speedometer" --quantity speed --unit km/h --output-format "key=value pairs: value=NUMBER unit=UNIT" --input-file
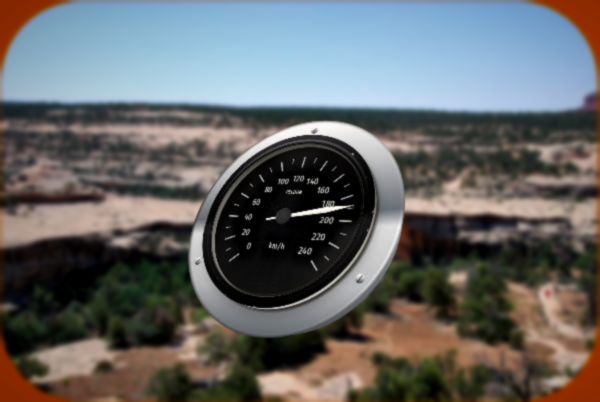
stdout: value=190 unit=km/h
